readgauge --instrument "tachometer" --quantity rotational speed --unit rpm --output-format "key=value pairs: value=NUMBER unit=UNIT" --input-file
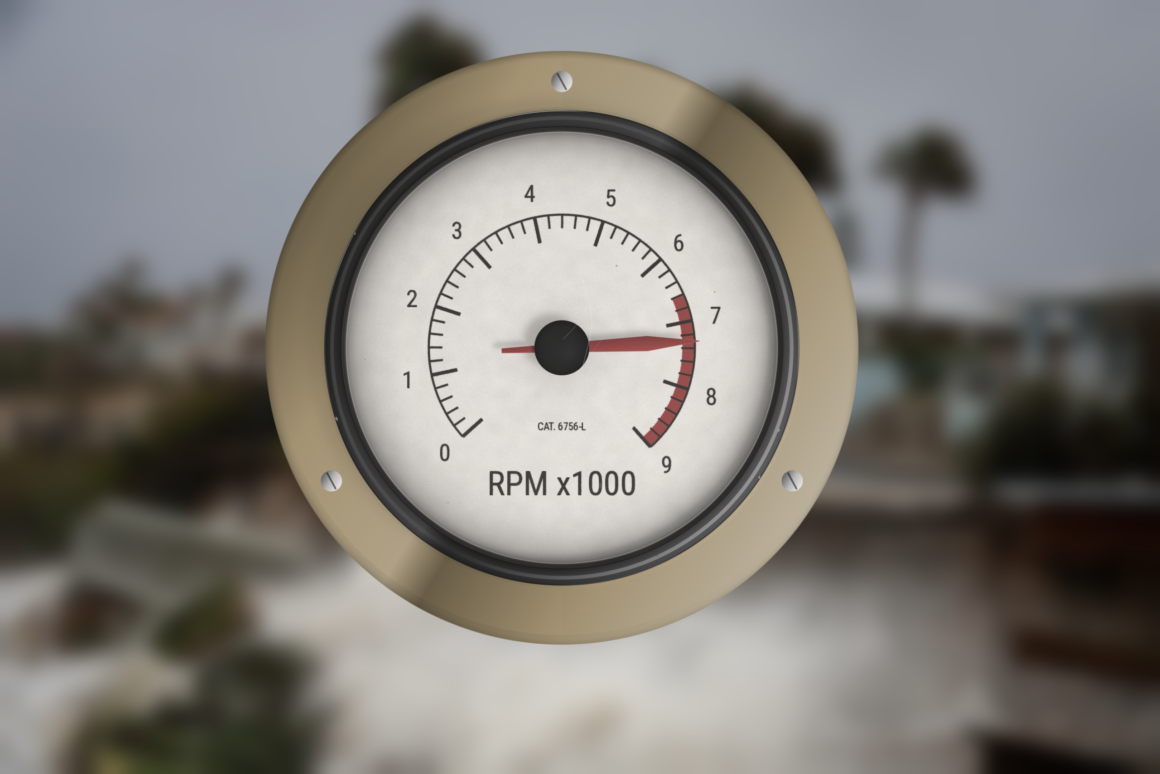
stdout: value=7300 unit=rpm
